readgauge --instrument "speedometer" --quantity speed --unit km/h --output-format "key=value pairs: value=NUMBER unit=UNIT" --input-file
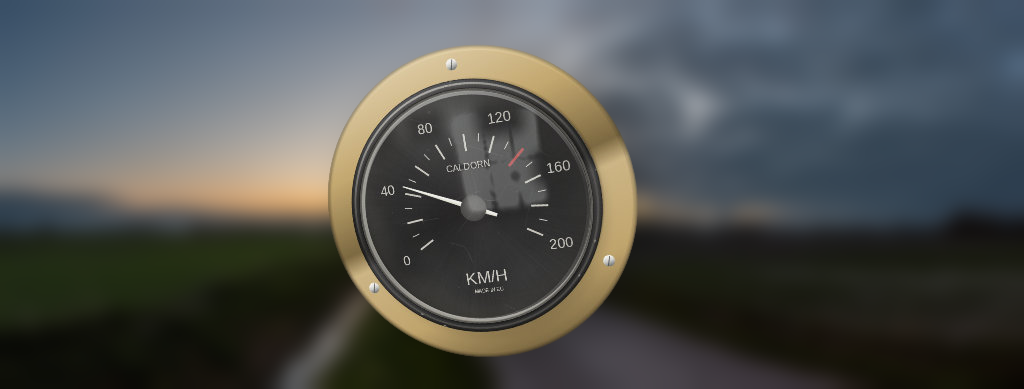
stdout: value=45 unit=km/h
